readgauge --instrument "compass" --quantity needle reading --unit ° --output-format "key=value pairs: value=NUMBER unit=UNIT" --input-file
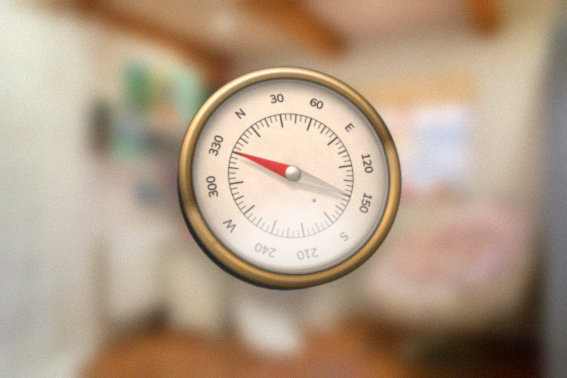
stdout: value=330 unit=°
